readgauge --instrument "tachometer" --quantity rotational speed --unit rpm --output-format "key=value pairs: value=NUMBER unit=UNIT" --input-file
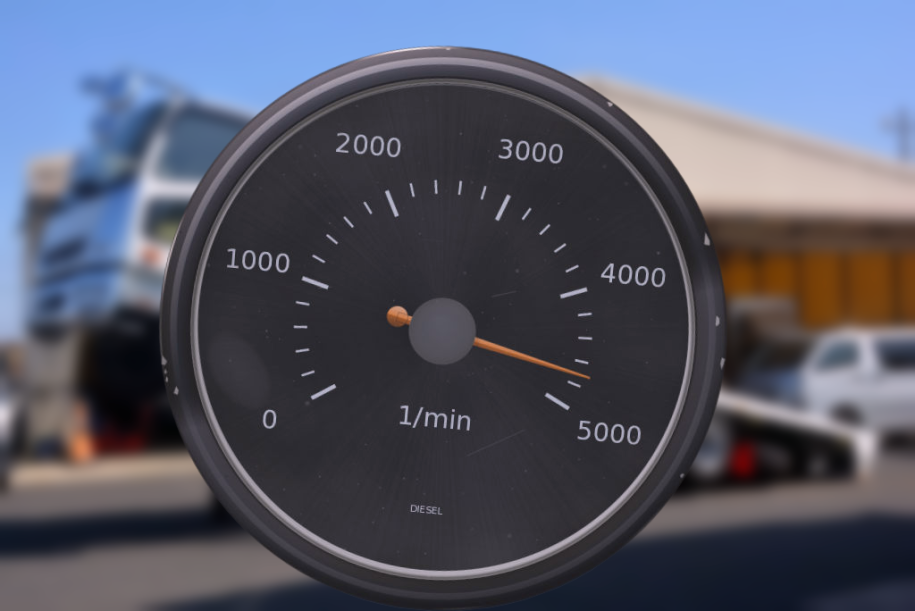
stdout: value=4700 unit=rpm
